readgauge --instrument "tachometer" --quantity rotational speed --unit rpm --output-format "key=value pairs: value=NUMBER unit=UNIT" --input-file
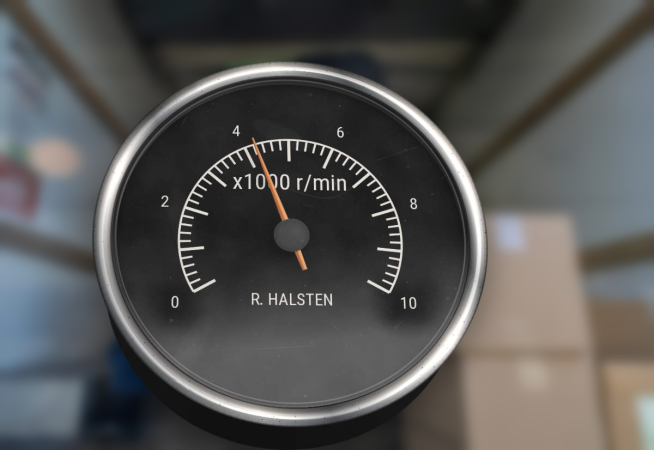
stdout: value=4200 unit=rpm
